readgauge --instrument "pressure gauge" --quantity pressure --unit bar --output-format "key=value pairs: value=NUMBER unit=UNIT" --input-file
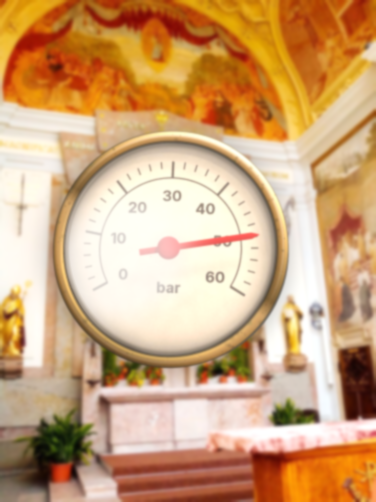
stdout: value=50 unit=bar
